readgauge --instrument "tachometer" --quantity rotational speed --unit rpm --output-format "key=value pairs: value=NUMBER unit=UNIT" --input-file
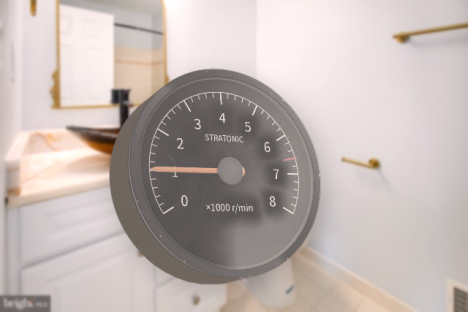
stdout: value=1000 unit=rpm
